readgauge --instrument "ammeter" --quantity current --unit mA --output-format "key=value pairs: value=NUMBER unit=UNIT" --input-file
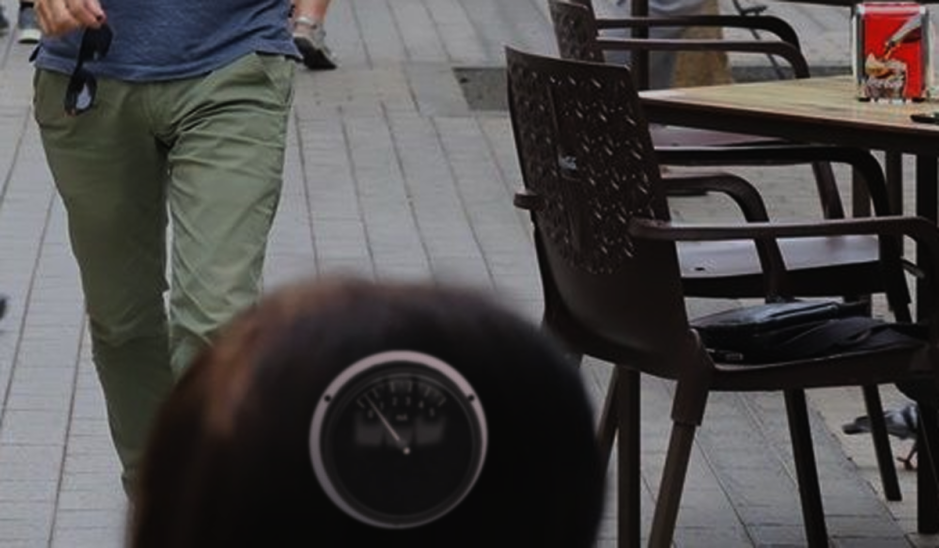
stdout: value=0.5 unit=mA
